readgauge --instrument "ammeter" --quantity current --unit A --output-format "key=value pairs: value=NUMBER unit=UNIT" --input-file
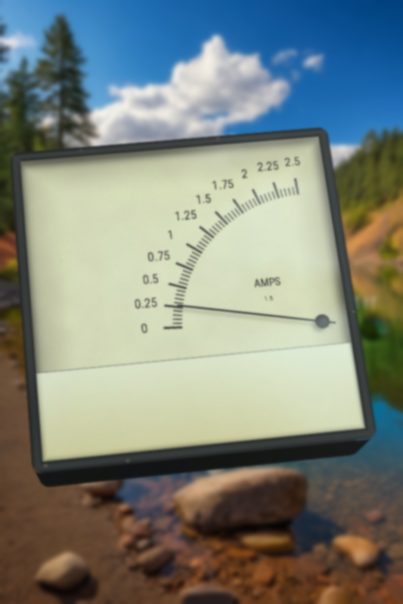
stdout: value=0.25 unit=A
